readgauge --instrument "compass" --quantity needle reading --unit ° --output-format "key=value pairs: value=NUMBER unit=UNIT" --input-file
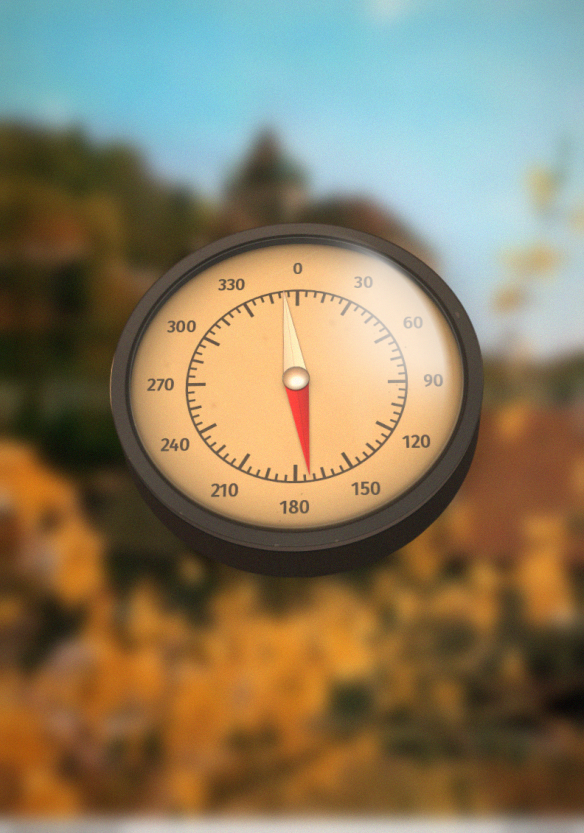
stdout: value=172.5 unit=°
